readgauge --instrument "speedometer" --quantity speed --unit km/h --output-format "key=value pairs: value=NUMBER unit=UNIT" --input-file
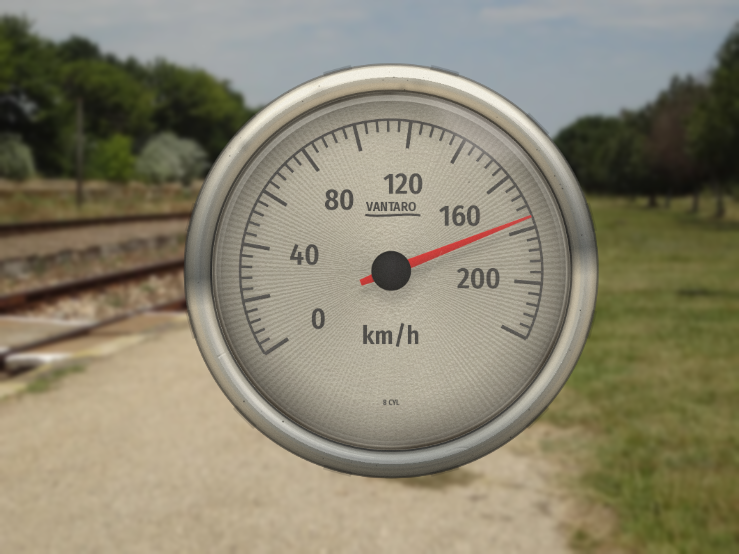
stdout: value=176 unit=km/h
